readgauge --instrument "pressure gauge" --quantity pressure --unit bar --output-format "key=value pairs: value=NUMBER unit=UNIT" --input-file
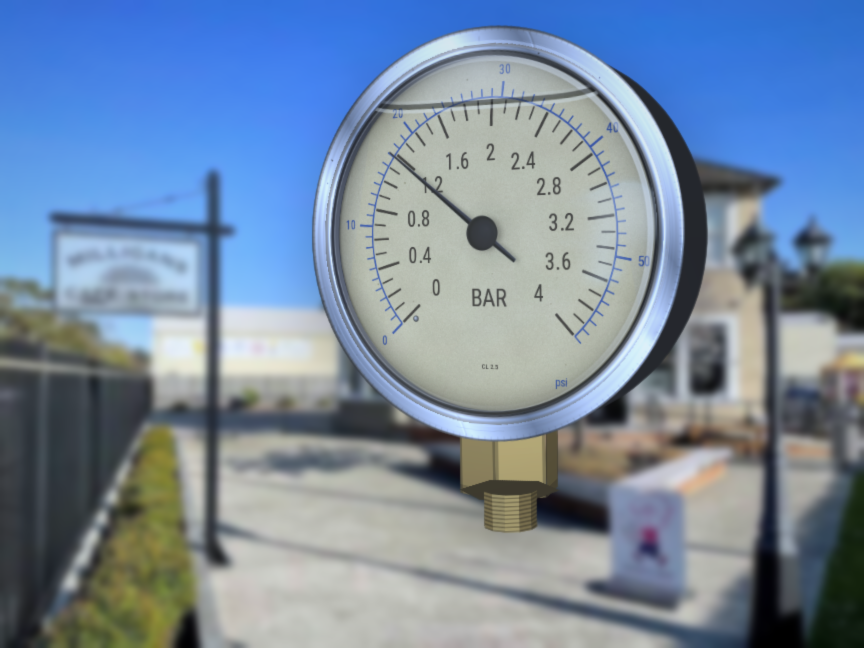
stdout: value=1.2 unit=bar
